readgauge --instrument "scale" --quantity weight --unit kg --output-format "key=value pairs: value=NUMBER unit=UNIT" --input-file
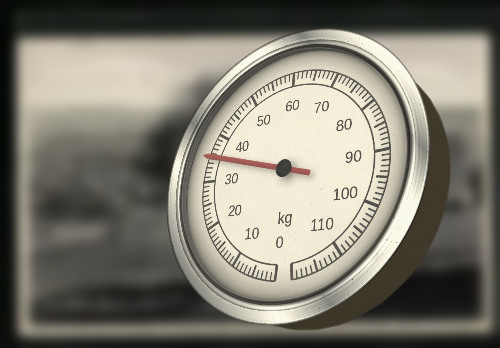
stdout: value=35 unit=kg
